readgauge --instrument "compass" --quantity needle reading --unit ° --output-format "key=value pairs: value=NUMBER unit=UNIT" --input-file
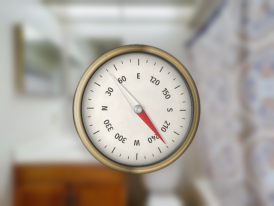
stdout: value=230 unit=°
